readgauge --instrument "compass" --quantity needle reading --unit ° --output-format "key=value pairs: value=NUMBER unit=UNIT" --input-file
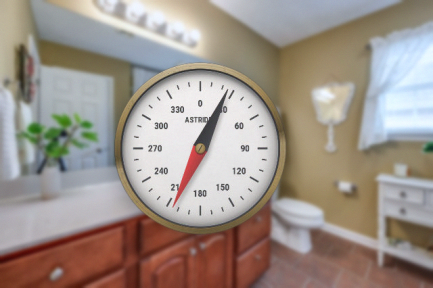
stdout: value=205 unit=°
